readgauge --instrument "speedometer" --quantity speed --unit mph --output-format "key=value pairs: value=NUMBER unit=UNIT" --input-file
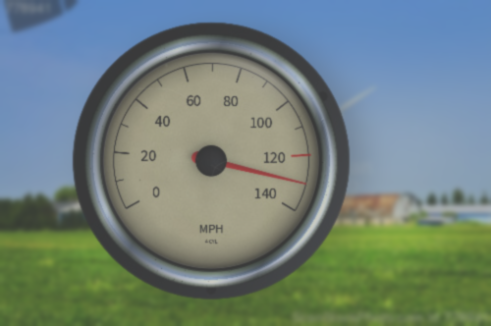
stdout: value=130 unit=mph
